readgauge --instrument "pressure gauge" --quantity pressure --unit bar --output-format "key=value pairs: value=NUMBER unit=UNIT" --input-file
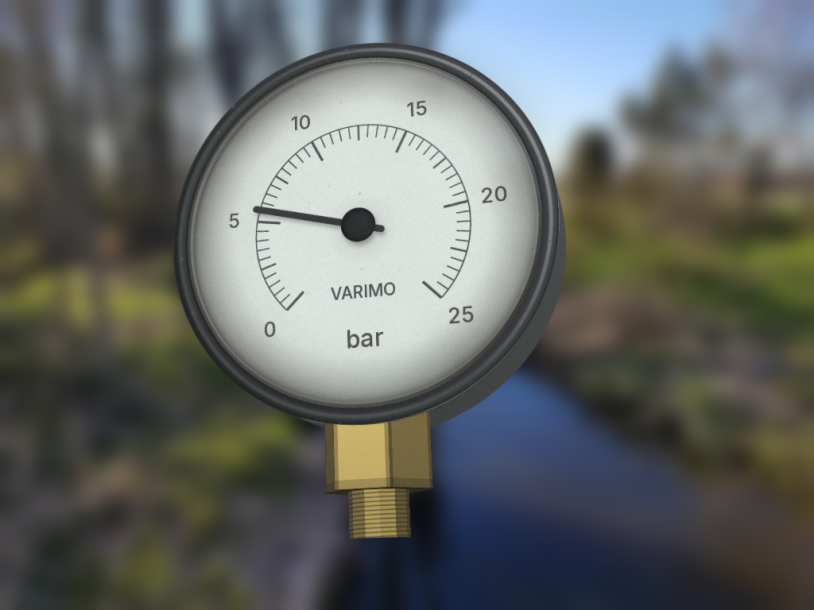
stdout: value=5.5 unit=bar
